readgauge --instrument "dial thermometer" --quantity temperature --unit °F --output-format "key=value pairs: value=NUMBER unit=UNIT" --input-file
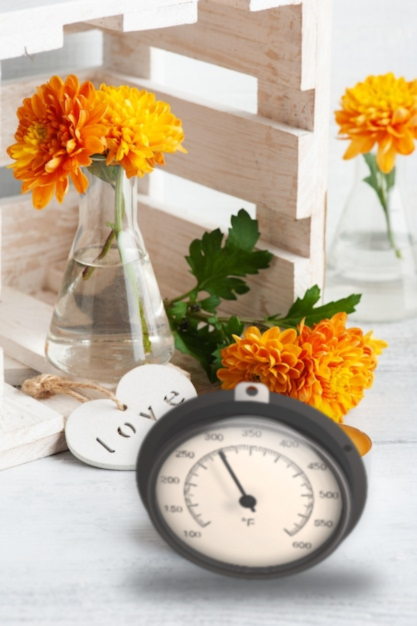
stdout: value=300 unit=°F
